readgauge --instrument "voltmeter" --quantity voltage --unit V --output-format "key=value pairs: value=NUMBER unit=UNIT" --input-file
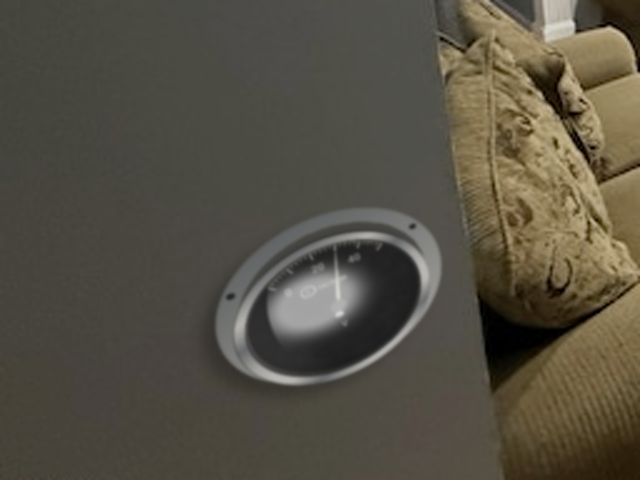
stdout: value=30 unit=V
